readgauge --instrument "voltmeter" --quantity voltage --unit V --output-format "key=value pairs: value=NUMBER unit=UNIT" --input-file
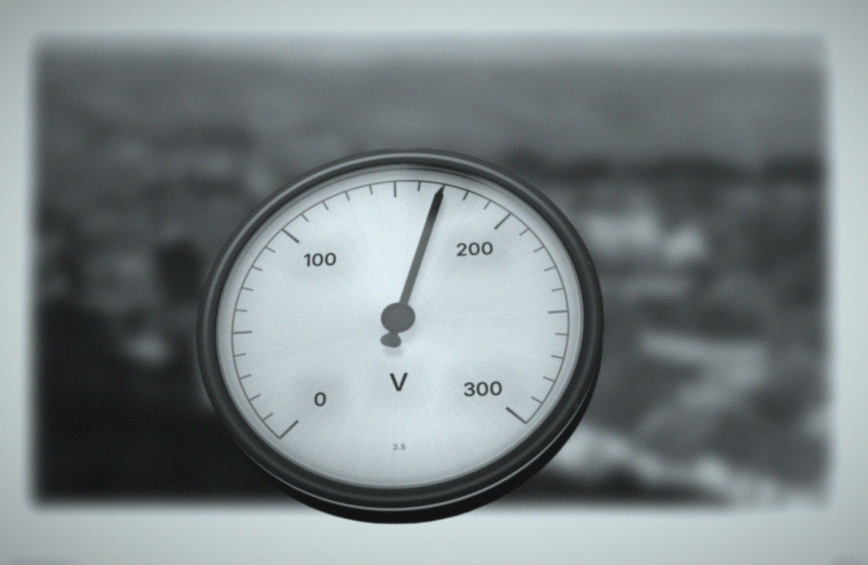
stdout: value=170 unit=V
